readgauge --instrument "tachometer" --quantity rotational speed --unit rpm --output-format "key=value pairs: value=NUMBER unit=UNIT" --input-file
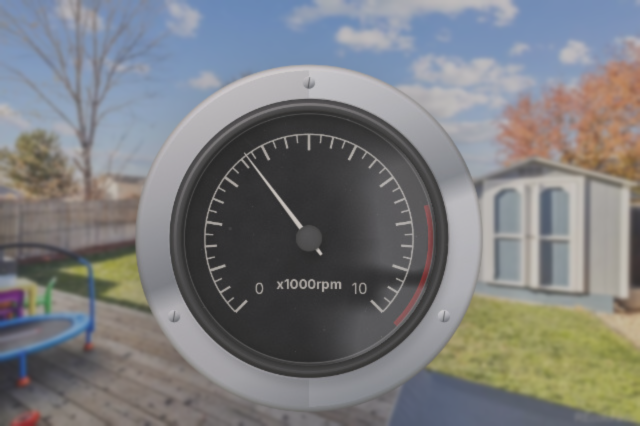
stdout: value=3625 unit=rpm
